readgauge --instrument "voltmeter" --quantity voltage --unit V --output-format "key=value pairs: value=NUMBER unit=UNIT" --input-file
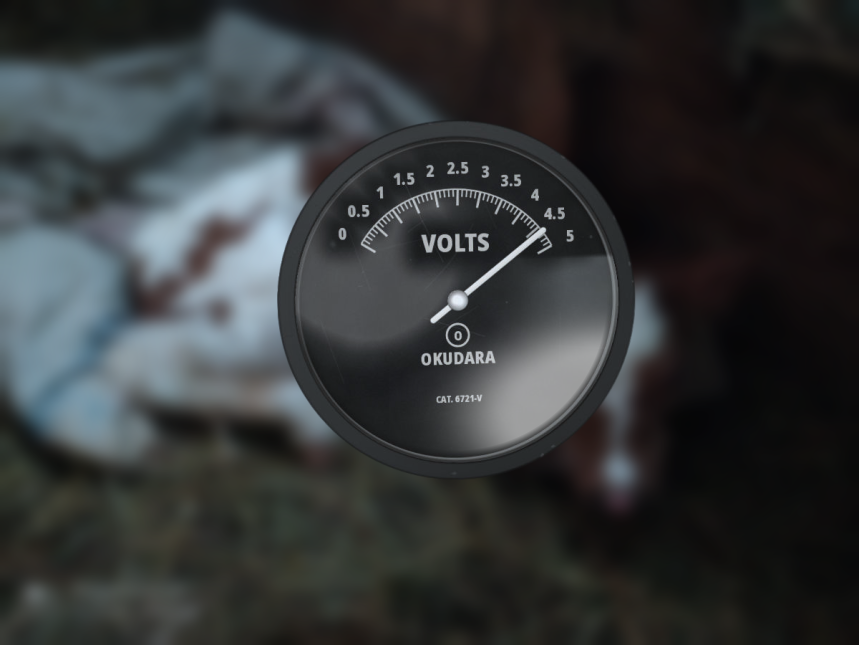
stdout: value=4.6 unit=V
